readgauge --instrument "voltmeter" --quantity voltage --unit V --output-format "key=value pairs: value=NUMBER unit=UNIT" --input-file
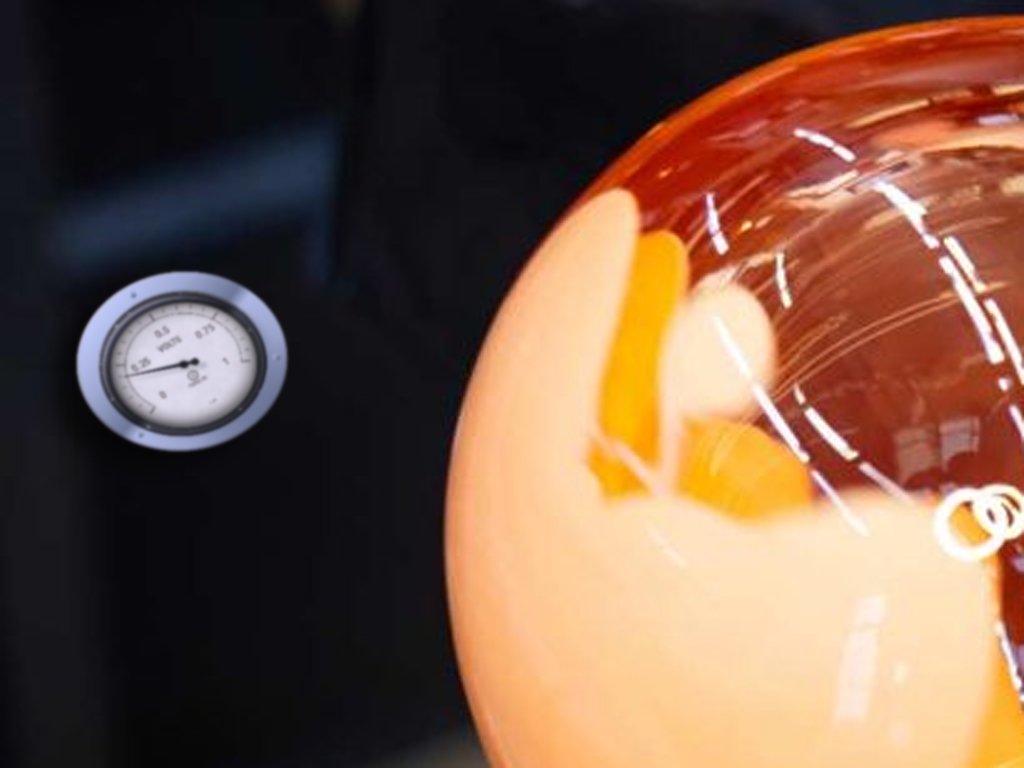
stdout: value=0.2 unit=V
